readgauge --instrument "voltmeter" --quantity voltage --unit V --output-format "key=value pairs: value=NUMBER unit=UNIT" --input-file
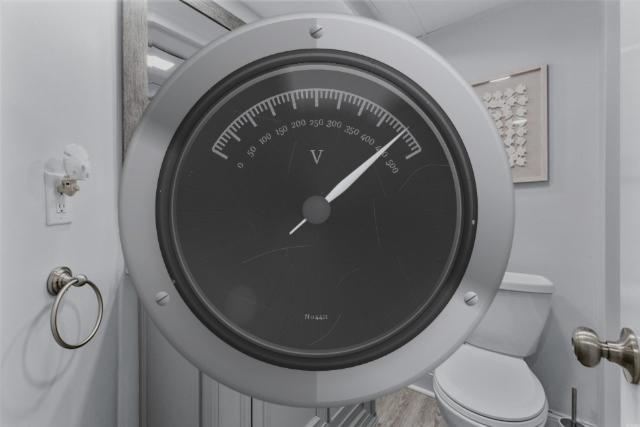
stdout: value=450 unit=V
